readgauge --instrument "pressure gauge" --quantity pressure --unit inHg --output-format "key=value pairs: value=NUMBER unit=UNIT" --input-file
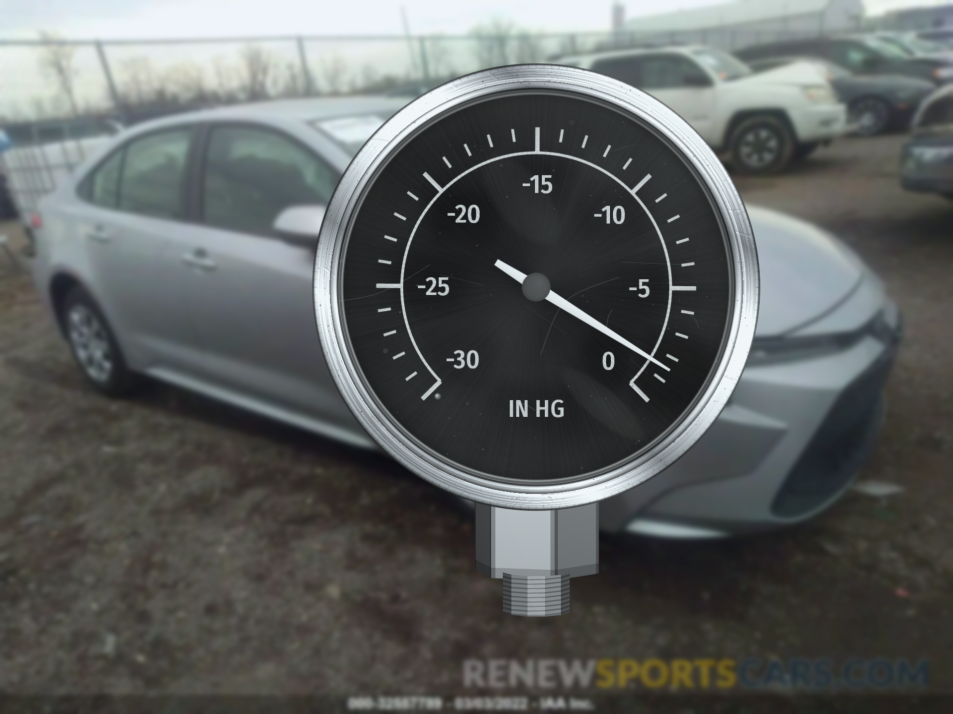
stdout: value=-1.5 unit=inHg
